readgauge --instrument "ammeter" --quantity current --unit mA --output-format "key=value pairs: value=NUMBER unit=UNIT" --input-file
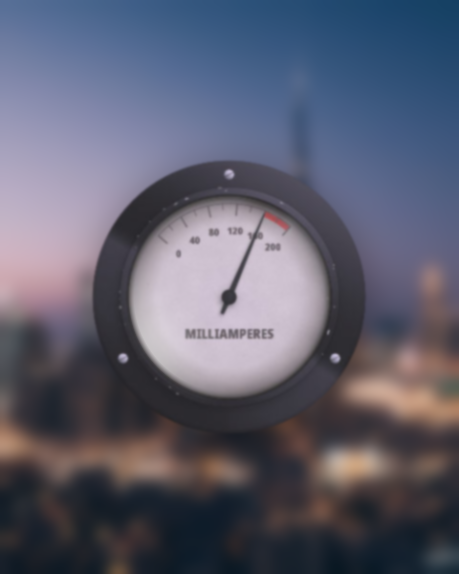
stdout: value=160 unit=mA
